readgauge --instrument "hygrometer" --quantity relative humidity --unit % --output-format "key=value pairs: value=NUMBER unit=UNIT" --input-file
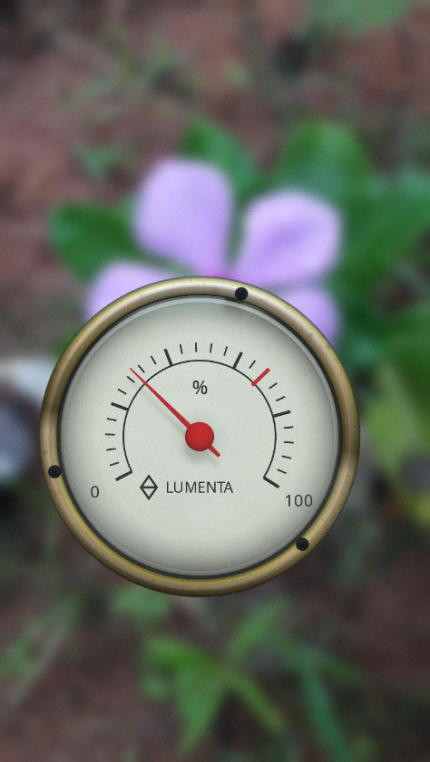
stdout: value=30 unit=%
